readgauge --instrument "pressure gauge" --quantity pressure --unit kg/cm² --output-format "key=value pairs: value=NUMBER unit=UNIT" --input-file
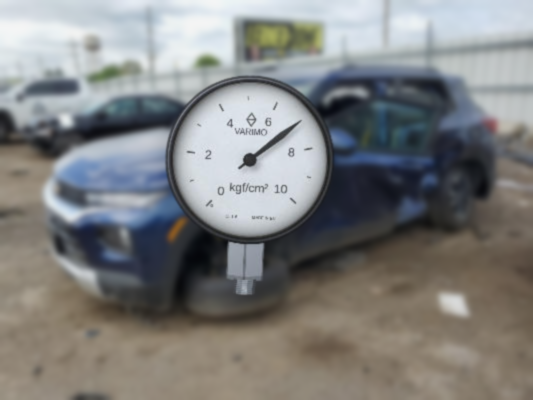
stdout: value=7 unit=kg/cm²
